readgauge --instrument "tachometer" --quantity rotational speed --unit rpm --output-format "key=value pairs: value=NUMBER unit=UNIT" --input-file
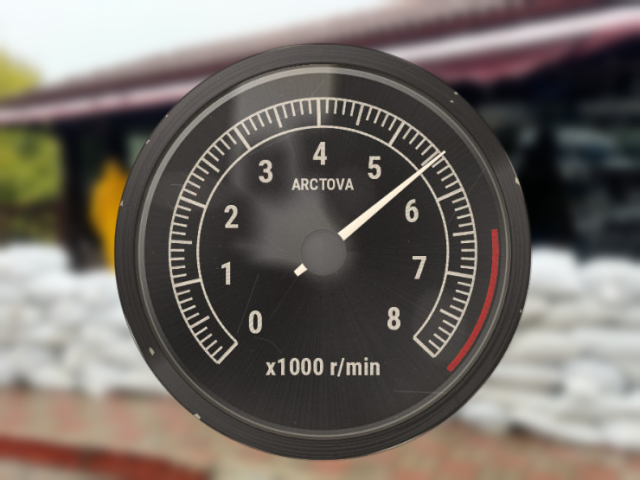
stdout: value=5550 unit=rpm
